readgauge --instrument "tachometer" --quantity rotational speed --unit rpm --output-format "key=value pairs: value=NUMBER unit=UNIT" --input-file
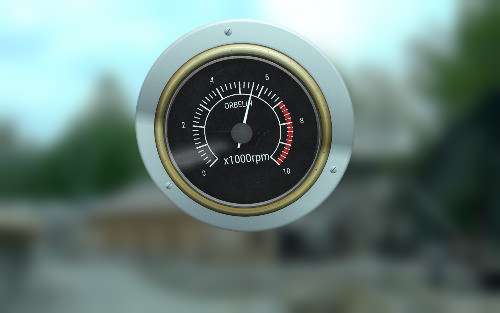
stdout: value=5600 unit=rpm
